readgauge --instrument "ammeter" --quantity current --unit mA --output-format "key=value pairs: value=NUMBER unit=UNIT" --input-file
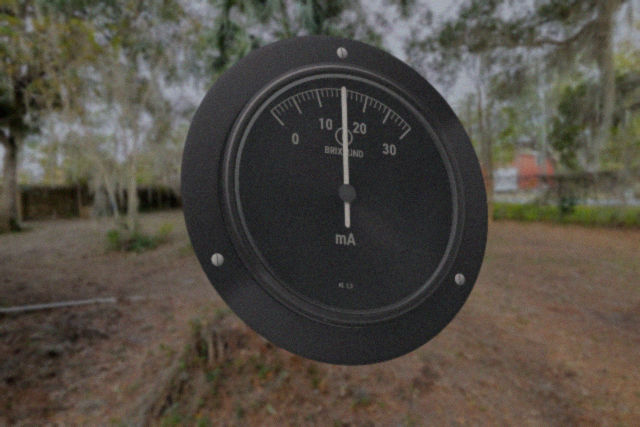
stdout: value=15 unit=mA
